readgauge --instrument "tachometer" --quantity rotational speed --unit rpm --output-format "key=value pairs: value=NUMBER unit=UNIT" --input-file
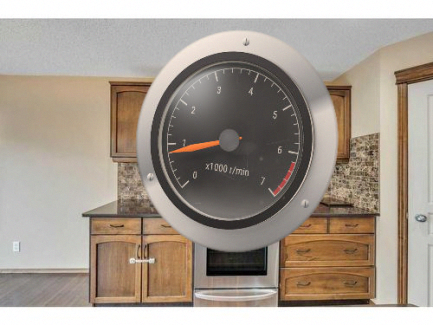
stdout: value=800 unit=rpm
